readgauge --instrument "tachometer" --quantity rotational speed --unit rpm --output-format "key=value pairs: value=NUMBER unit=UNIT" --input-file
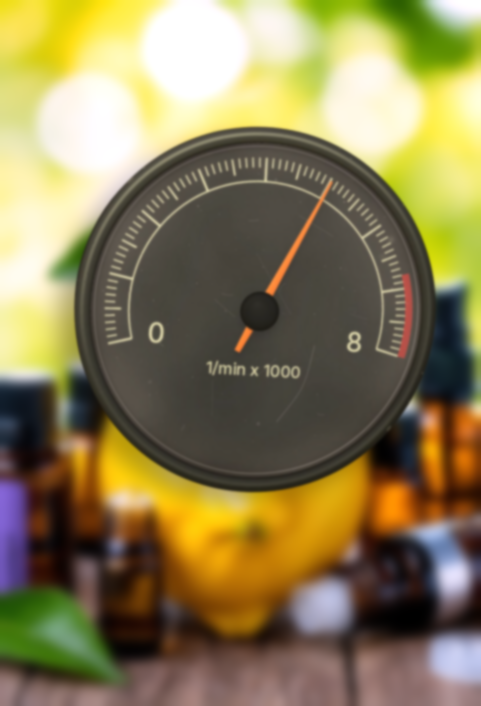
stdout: value=5000 unit=rpm
